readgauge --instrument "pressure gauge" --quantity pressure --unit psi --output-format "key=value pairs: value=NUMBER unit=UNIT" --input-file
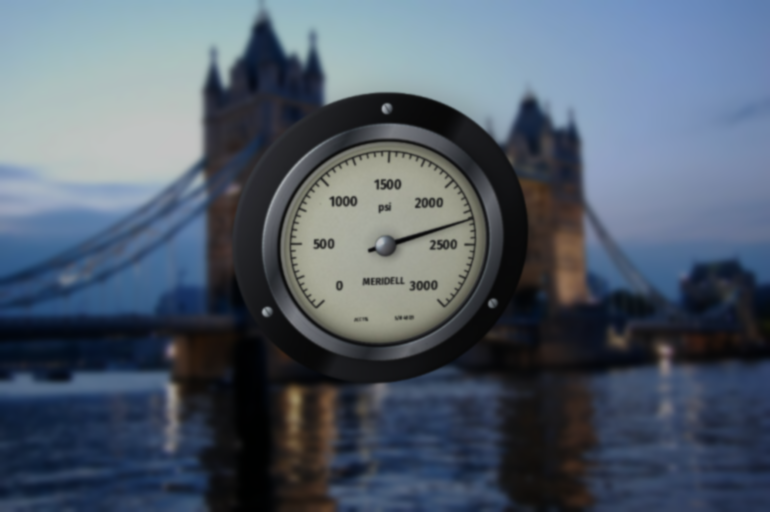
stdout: value=2300 unit=psi
